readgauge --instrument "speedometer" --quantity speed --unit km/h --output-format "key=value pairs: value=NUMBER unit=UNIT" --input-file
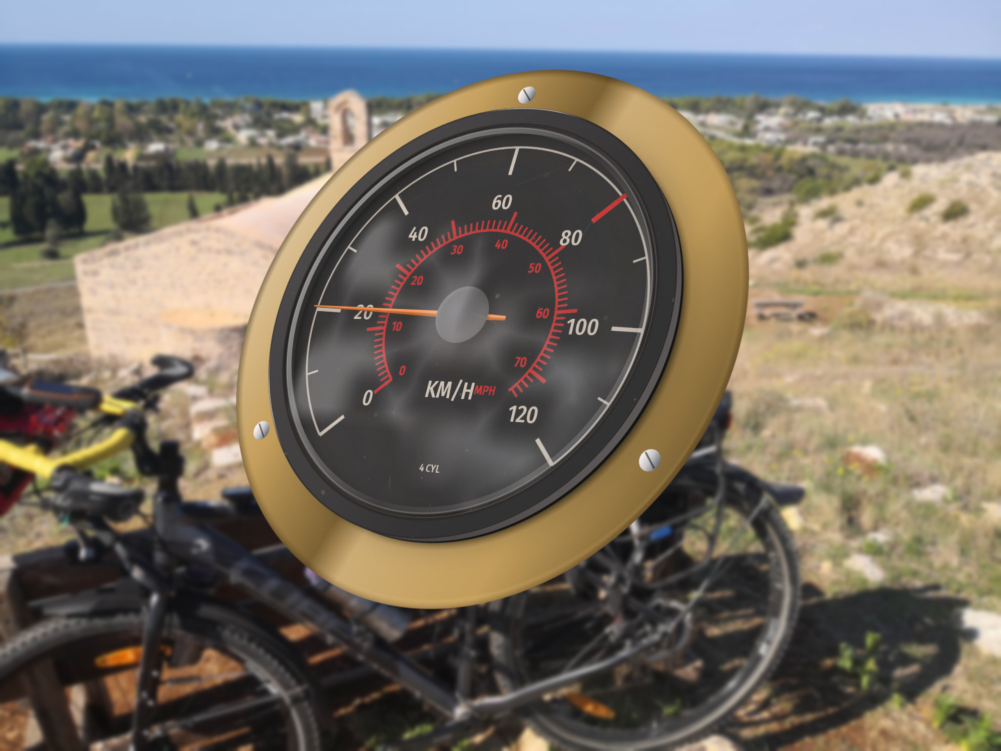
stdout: value=20 unit=km/h
